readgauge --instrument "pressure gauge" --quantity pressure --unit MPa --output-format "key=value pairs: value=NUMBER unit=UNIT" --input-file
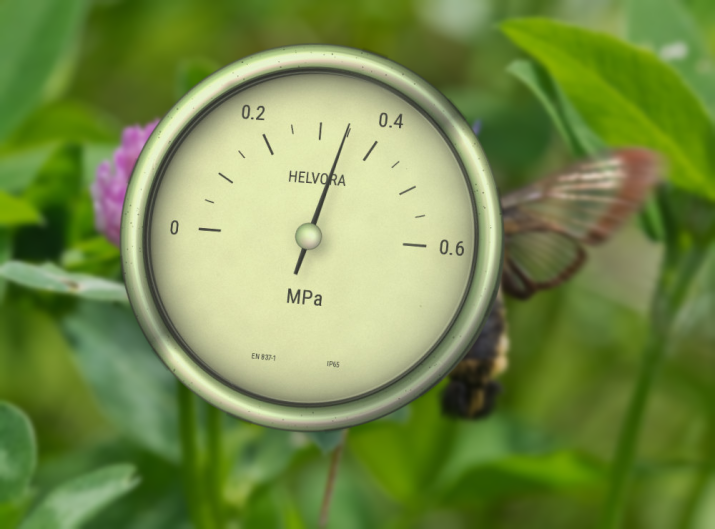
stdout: value=0.35 unit=MPa
